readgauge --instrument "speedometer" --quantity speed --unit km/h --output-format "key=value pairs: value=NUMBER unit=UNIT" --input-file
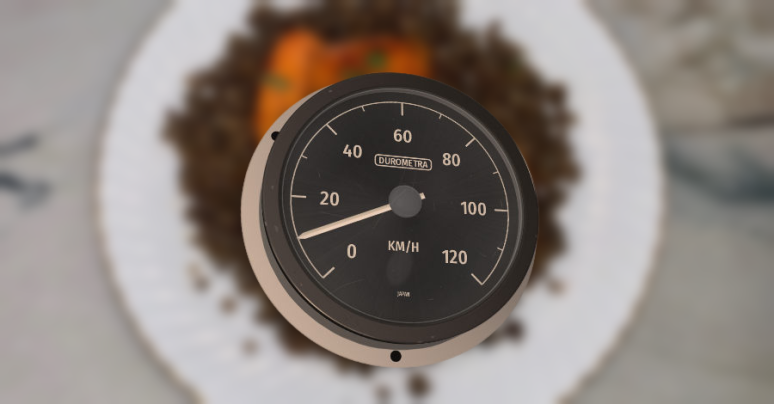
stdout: value=10 unit=km/h
